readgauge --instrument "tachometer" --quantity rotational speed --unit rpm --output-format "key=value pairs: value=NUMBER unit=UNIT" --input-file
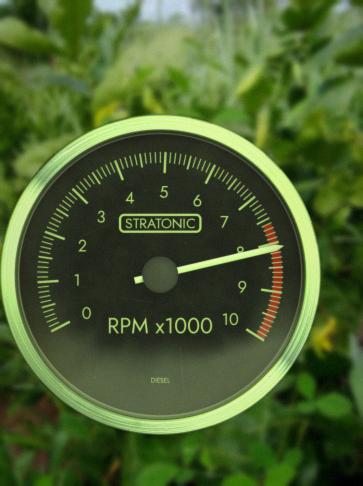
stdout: value=8100 unit=rpm
